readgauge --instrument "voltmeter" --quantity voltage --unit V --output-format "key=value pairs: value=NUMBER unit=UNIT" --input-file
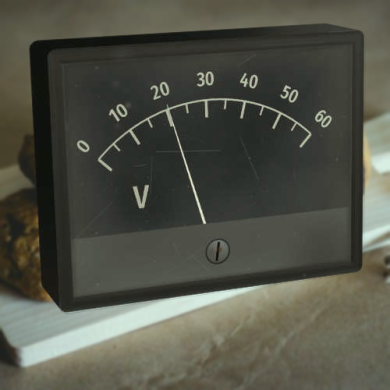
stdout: value=20 unit=V
